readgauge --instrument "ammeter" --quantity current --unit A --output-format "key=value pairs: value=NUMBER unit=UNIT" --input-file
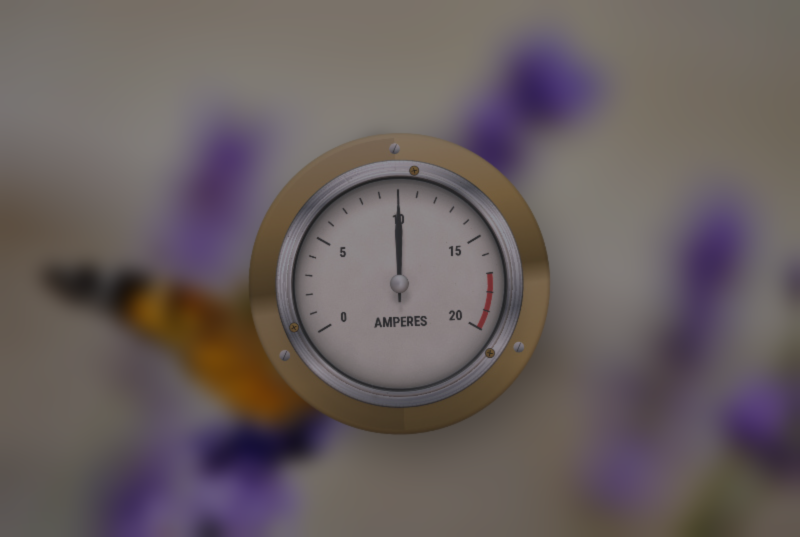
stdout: value=10 unit=A
